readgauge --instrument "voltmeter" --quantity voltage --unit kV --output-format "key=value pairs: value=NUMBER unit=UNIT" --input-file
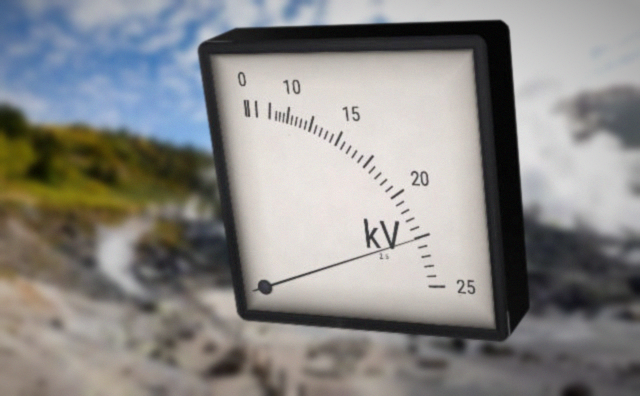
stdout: value=22.5 unit=kV
